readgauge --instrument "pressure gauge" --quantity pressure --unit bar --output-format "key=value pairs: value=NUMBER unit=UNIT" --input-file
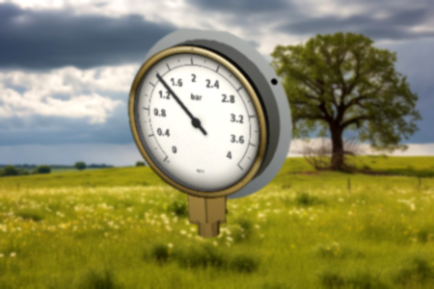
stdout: value=1.4 unit=bar
